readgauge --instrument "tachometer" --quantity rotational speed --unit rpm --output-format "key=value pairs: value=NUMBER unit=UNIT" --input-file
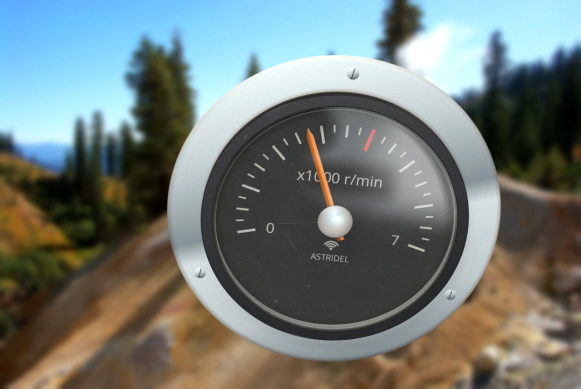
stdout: value=2750 unit=rpm
